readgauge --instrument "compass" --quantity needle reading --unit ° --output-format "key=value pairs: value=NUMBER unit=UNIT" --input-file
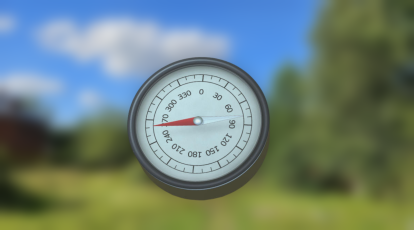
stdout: value=260 unit=°
